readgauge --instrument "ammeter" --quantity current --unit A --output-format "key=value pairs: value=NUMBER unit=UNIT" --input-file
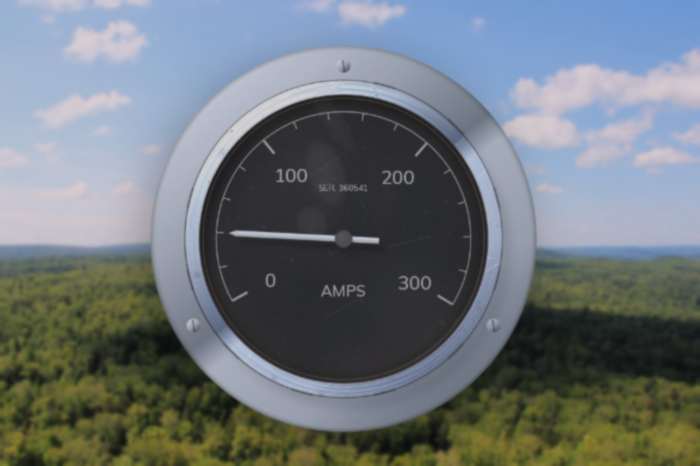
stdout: value=40 unit=A
